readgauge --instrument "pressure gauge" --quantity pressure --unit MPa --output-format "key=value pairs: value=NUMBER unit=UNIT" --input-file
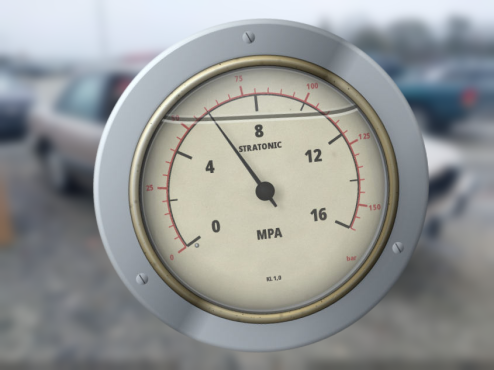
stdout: value=6 unit=MPa
